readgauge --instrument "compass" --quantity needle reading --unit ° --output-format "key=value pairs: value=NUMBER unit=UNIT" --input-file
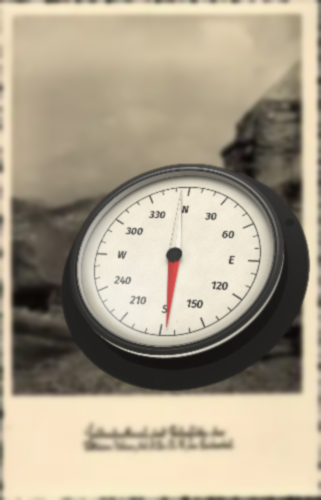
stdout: value=175 unit=°
